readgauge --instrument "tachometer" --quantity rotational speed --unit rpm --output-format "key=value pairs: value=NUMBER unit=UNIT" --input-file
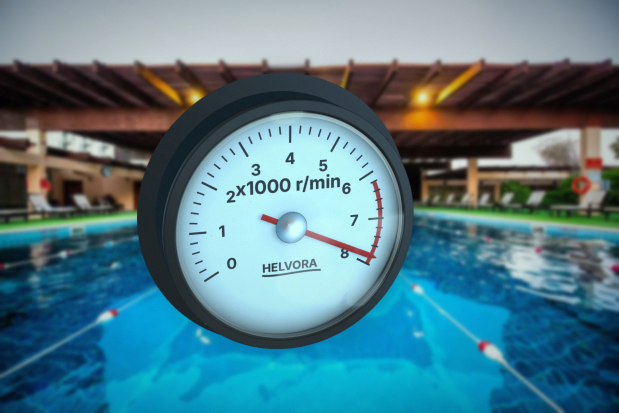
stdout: value=7800 unit=rpm
